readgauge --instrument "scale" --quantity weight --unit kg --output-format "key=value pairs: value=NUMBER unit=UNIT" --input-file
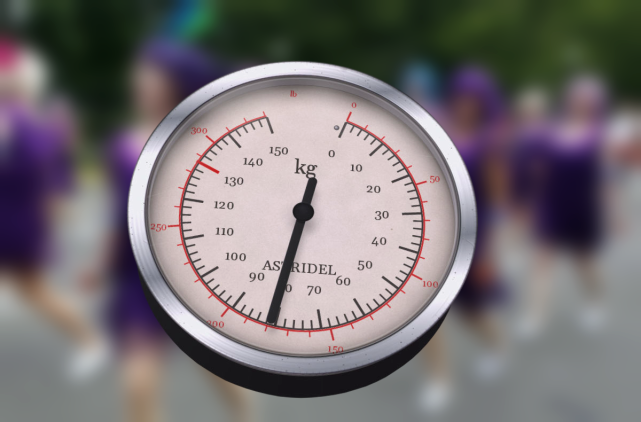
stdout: value=81 unit=kg
